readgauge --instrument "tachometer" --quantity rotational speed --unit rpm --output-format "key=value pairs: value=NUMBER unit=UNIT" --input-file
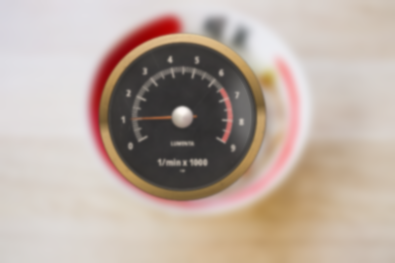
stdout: value=1000 unit=rpm
